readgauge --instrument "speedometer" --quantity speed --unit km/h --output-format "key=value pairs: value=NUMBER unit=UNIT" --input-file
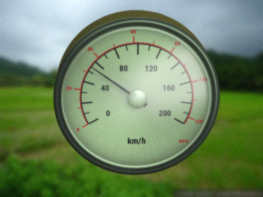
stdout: value=55 unit=km/h
